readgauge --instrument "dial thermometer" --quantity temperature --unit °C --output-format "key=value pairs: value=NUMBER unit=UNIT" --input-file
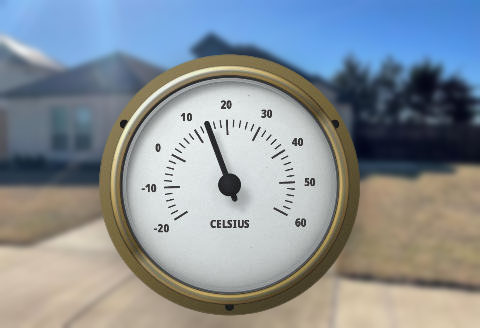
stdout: value=14 unit=°C
